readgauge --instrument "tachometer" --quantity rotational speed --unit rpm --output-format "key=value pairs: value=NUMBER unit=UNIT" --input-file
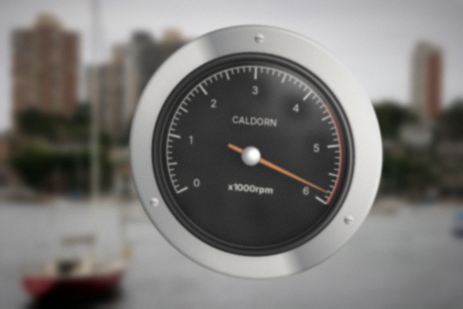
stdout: value=5800 unit=rpm
